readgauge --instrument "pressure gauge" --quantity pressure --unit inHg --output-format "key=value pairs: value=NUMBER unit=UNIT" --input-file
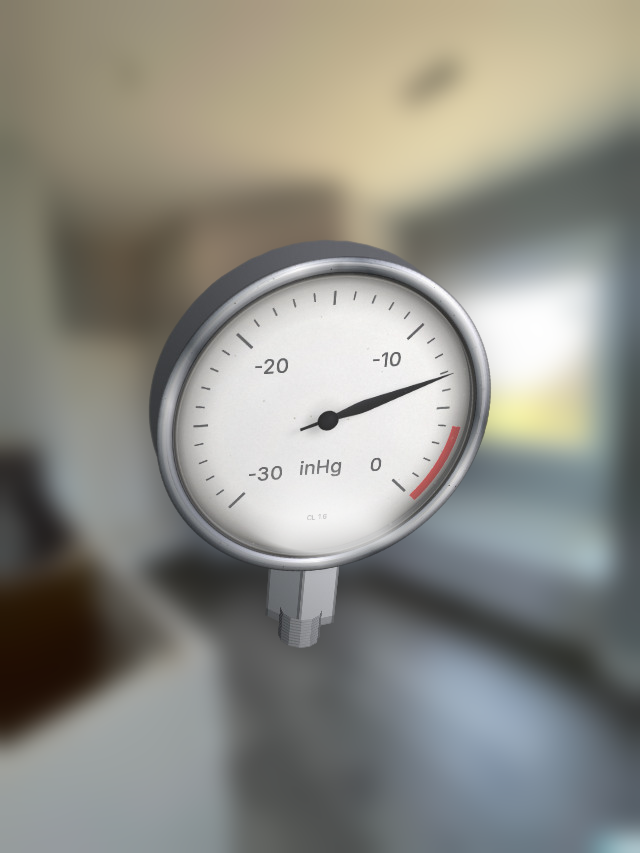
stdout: value=-7 unit=inHg
